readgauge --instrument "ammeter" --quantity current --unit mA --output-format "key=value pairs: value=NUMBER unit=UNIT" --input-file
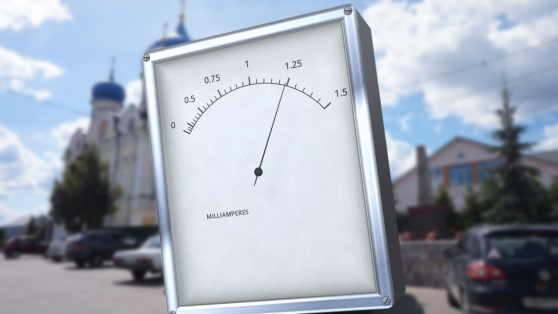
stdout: value=1.25 unit=mA
